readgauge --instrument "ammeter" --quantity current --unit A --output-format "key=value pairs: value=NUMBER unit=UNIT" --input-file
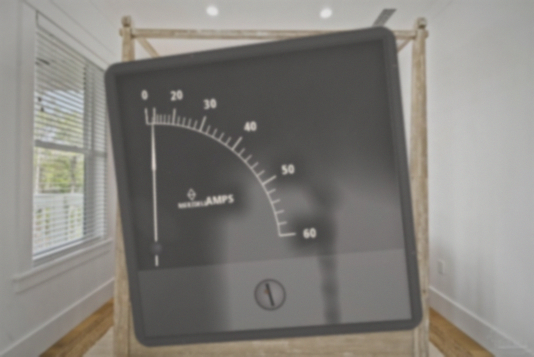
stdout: value=10 unit=A
